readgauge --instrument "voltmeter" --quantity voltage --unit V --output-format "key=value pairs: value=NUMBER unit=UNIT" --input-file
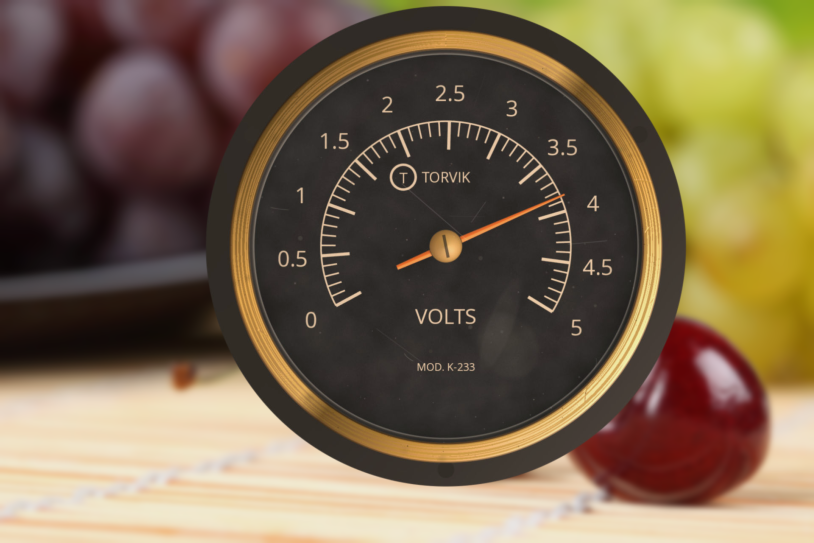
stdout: value=3.85 unit=V
